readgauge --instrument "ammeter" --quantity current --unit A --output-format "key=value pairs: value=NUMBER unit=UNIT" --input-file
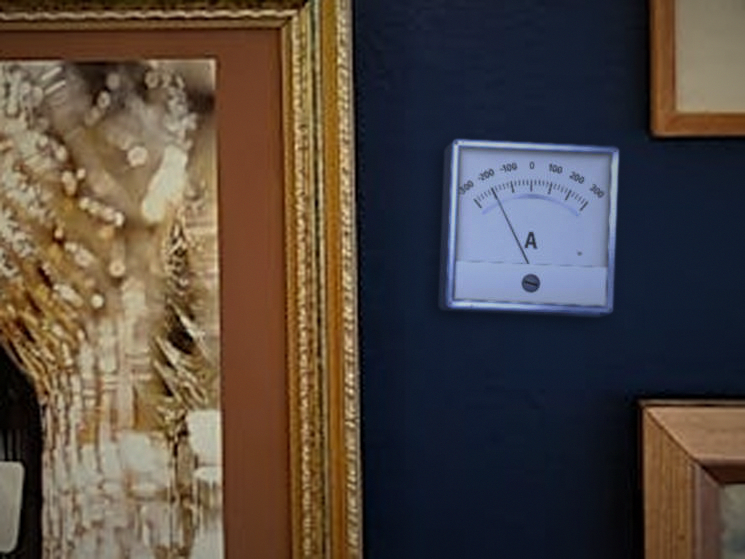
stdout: value=-200 unit=A
